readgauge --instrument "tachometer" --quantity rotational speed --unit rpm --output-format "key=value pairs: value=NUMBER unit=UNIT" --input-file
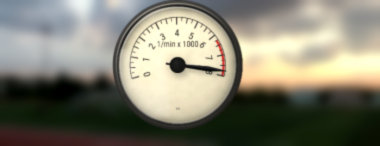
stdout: value=7750 unit=rpm
